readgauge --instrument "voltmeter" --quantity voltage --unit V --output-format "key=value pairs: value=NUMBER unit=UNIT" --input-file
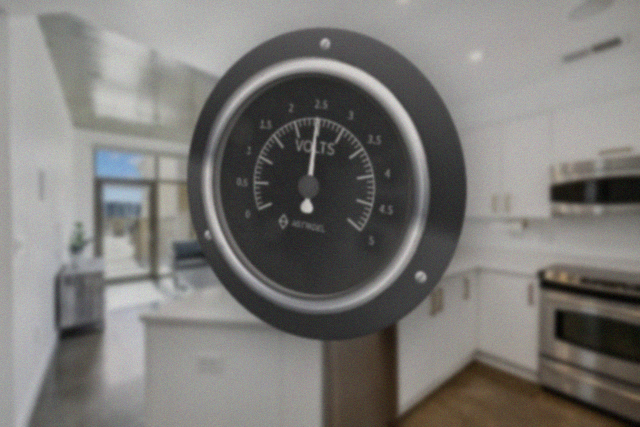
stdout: value=2.5 unit=V
